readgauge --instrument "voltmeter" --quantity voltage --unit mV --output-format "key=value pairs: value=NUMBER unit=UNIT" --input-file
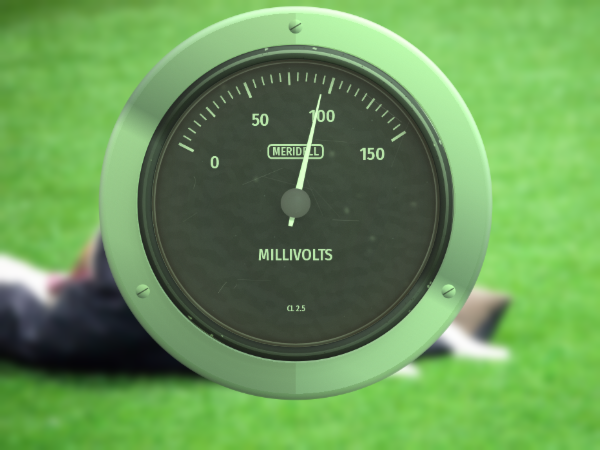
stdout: value=95 unit=mV
